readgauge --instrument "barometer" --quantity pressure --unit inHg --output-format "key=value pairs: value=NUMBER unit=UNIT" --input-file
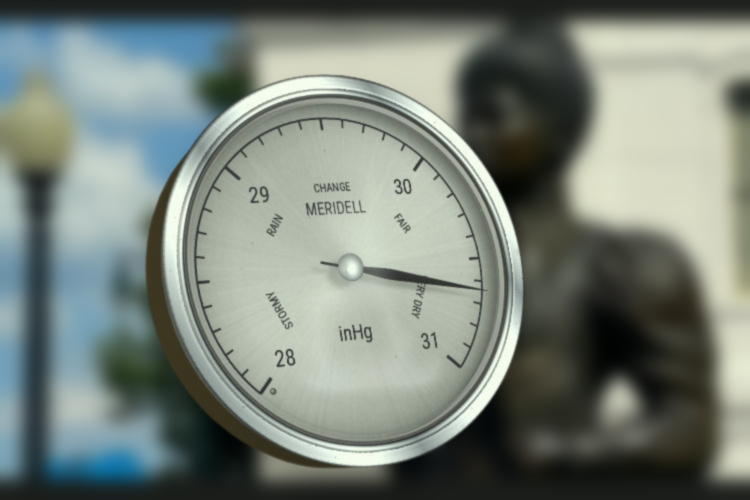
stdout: value=30.65 unit=inHg
